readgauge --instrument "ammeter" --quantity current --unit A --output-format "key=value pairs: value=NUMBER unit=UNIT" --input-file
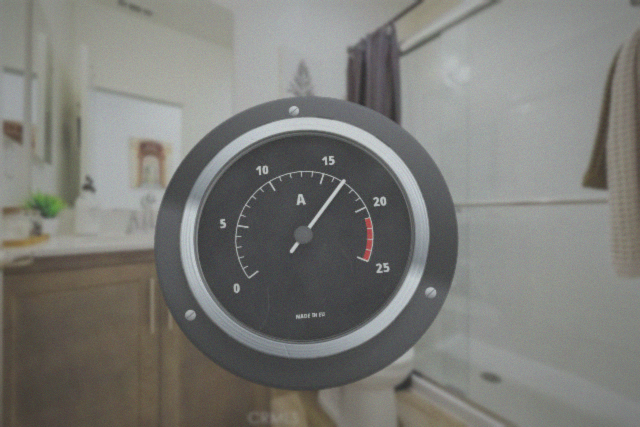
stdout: value=17 unit=A
